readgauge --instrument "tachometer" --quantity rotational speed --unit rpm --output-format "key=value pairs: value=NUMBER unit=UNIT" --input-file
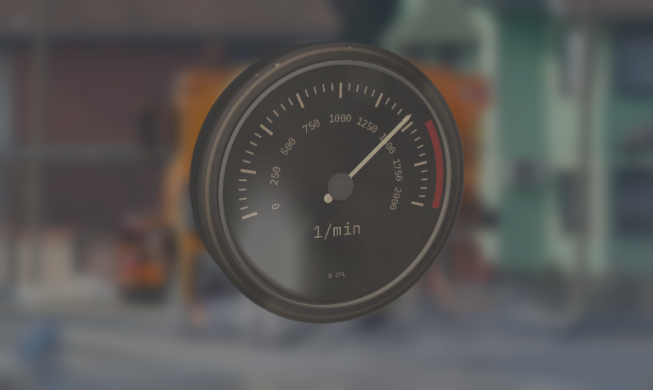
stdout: value=1450 unit=rpm
